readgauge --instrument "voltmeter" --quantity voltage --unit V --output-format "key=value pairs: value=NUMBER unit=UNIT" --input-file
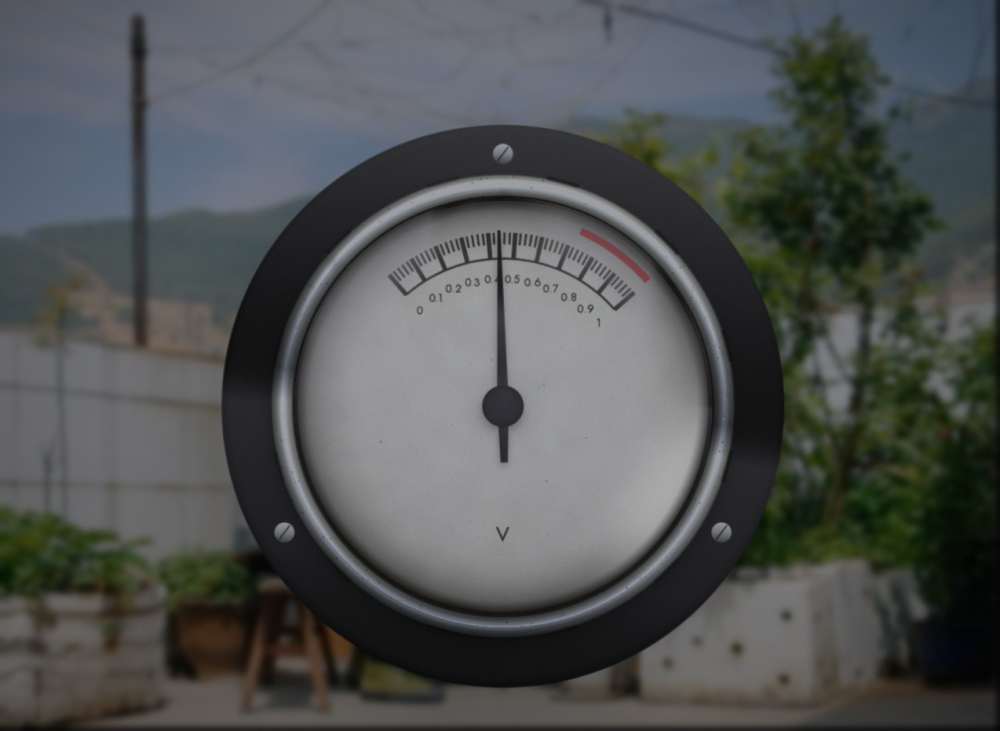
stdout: value=0.44 unit=V
